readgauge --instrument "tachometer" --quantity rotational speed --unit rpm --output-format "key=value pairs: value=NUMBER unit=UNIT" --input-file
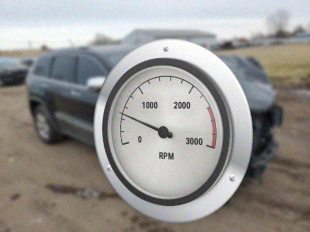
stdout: value=500 unit=rpm
